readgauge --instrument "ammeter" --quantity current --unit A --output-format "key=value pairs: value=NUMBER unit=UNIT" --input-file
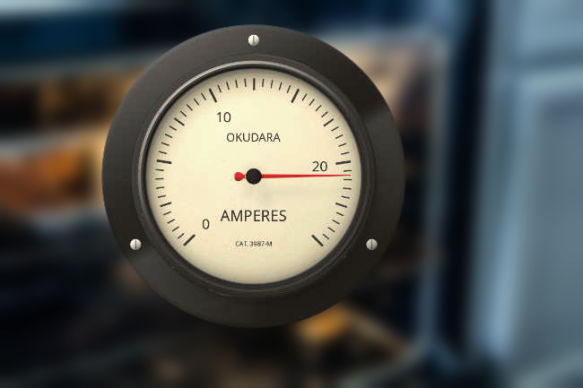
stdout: value=20.75 unit=A
